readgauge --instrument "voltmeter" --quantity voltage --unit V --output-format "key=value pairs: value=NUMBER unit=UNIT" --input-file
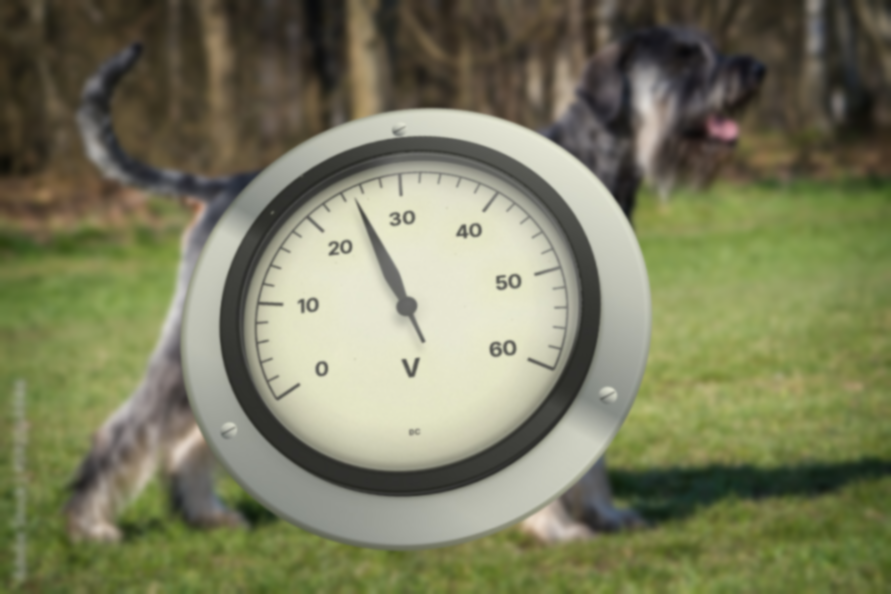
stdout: value=25 unit=V
